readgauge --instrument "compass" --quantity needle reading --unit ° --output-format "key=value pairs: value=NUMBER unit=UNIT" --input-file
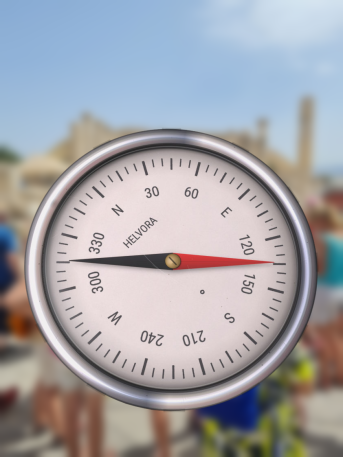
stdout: value=135 unit=°
